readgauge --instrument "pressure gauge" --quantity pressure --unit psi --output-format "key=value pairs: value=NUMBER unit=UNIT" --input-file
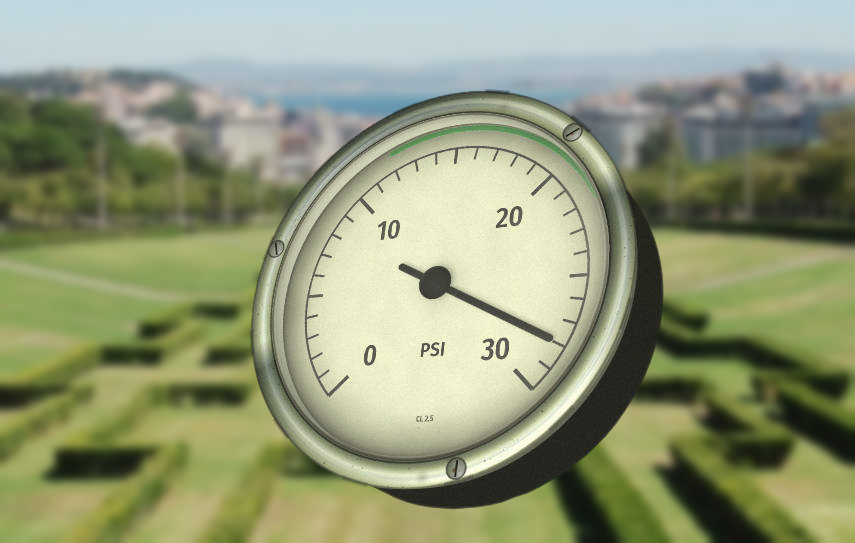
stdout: value=28 unit=psi
